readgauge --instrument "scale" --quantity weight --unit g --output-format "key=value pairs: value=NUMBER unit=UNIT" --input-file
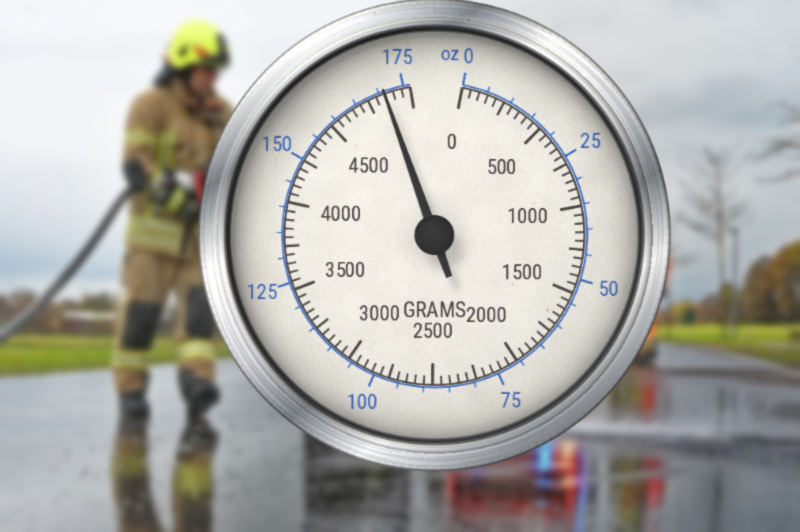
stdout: value=4850 unit=g
